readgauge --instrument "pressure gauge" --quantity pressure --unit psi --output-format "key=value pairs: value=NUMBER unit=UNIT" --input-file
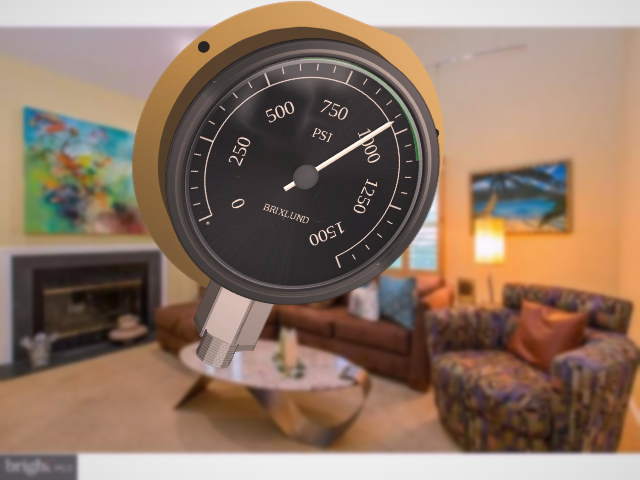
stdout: value=950 unit=psi
